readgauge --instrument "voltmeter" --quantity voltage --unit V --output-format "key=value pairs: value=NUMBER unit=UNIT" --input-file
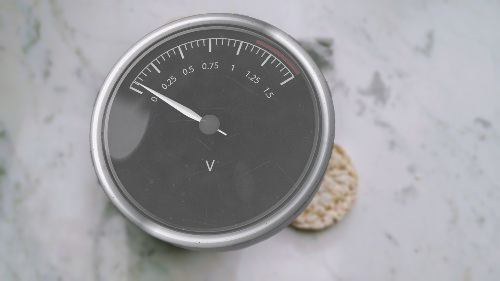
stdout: value=0.05 unit=V
